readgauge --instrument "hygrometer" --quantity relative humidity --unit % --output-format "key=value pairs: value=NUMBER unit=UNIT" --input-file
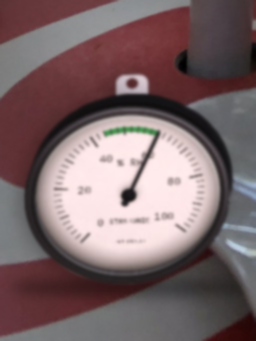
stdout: value=60 unit=%
